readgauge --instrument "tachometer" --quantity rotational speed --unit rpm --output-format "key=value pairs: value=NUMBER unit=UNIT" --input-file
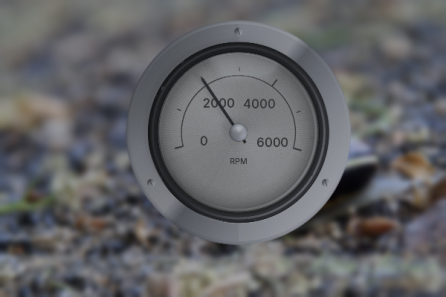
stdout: value=2000 unit=rpm
